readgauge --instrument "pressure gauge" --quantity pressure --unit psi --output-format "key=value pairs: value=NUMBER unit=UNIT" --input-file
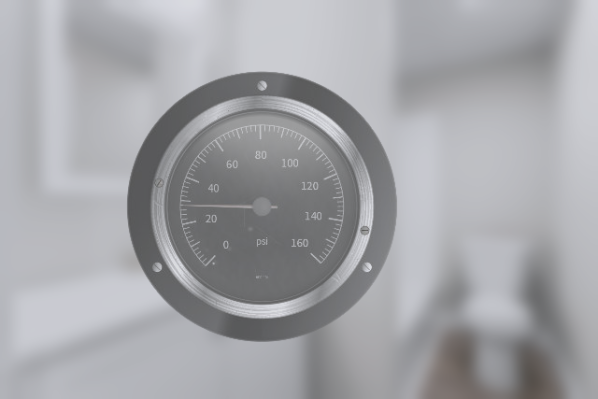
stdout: value=28 unit=psi
